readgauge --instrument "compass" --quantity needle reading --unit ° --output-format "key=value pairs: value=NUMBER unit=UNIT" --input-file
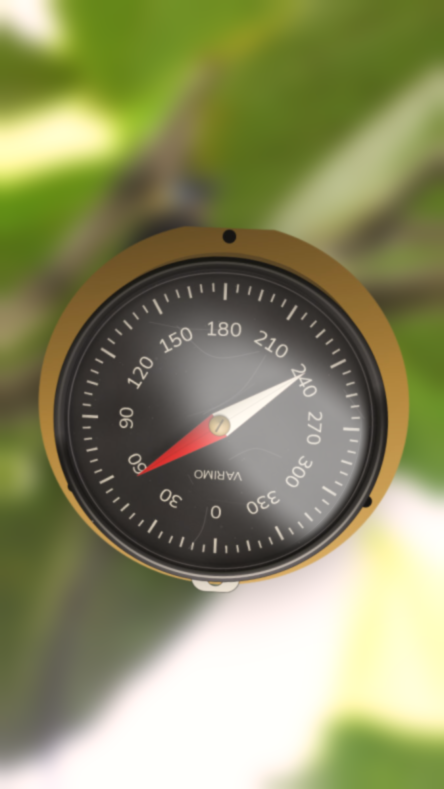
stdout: value=55 unit=°
